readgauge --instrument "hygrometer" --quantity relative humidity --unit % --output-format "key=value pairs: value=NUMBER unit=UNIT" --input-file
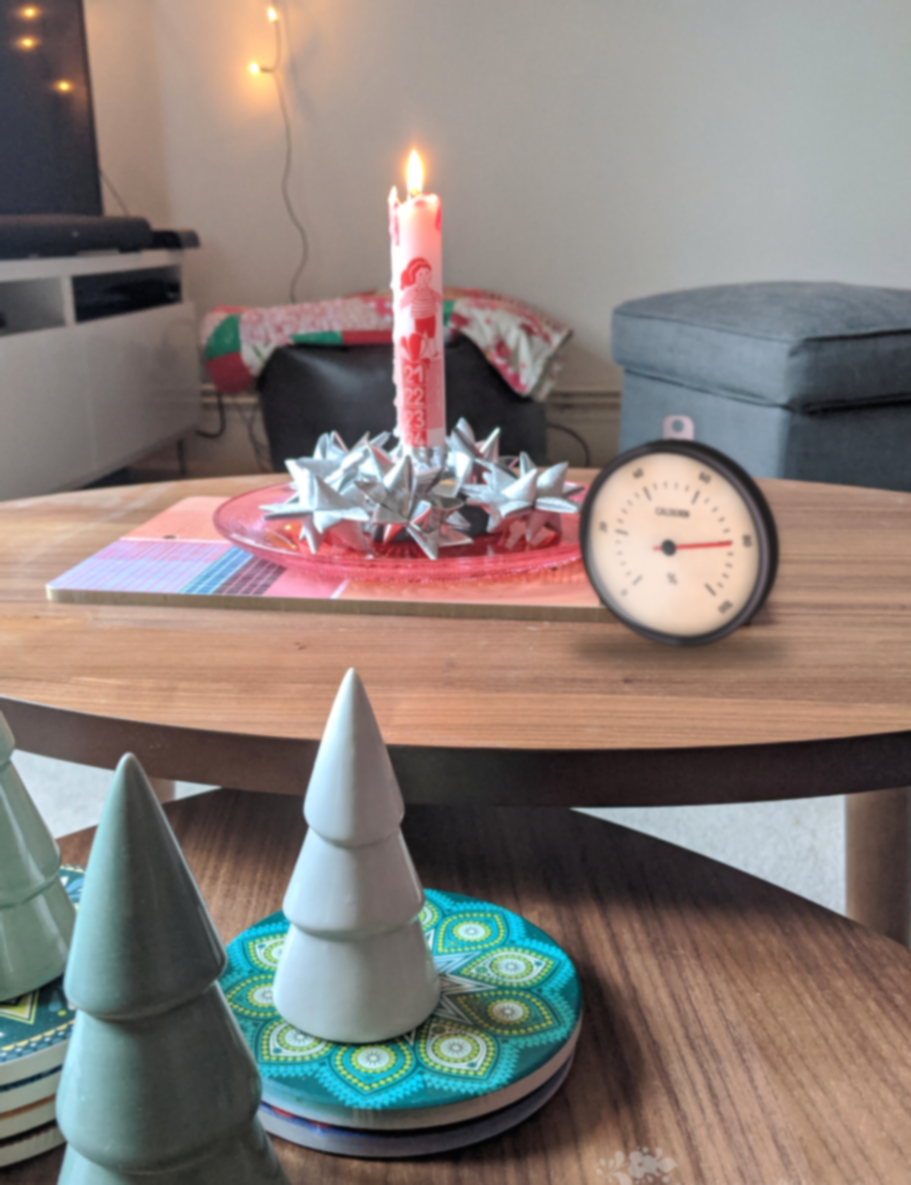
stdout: value=80 unit=%
